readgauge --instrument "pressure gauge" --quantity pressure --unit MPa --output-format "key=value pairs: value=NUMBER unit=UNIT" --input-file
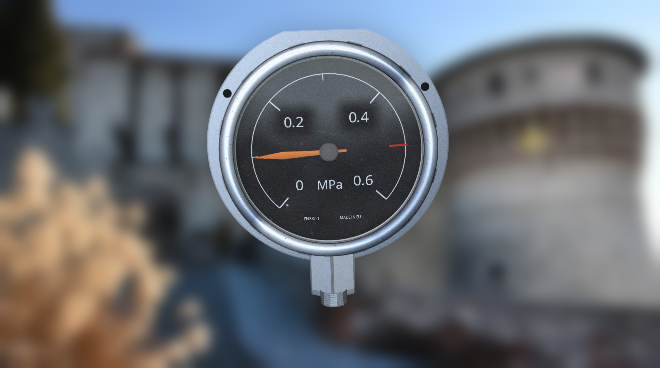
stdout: value=0.1 unit=MPa
